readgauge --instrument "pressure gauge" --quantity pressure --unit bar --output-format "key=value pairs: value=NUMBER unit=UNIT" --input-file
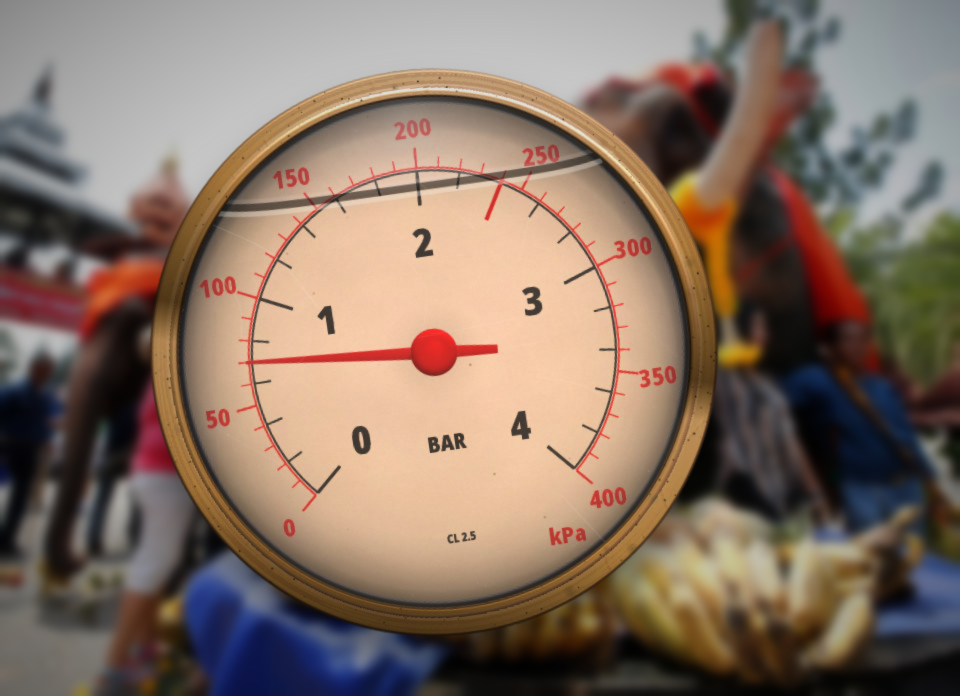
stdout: value=0.7 unit=bar
